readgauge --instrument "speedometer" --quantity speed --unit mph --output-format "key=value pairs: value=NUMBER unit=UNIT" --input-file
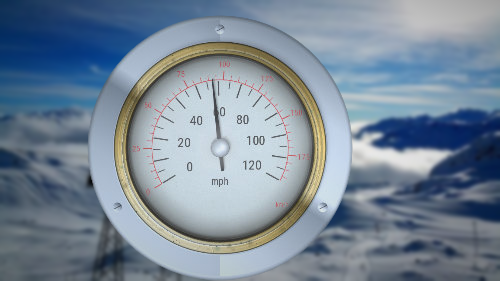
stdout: value=57.5 unit=mph
